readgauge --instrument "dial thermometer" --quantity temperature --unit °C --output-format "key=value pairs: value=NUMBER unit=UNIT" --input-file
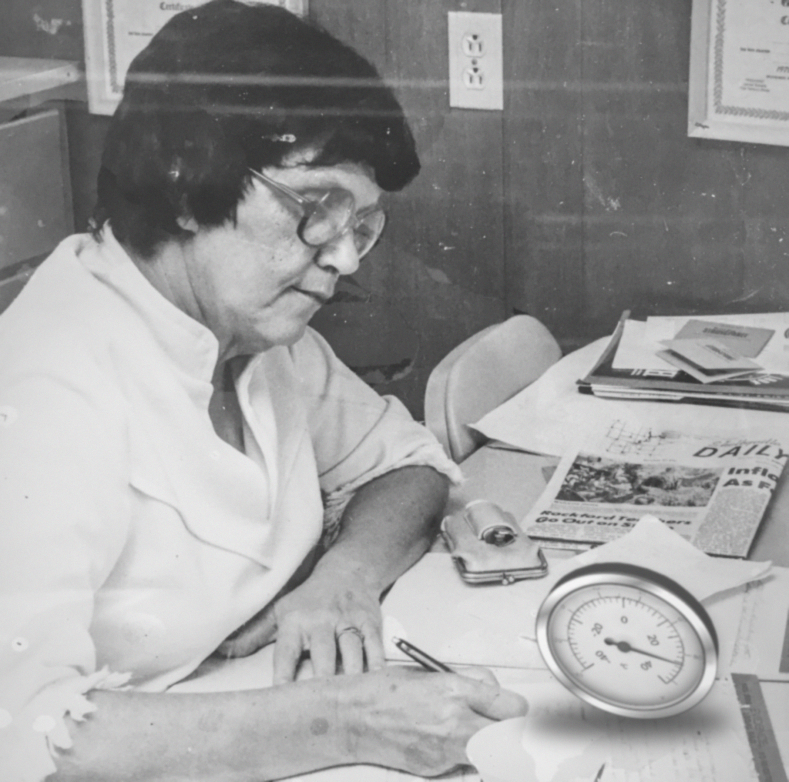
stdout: value=30 unit=°C
